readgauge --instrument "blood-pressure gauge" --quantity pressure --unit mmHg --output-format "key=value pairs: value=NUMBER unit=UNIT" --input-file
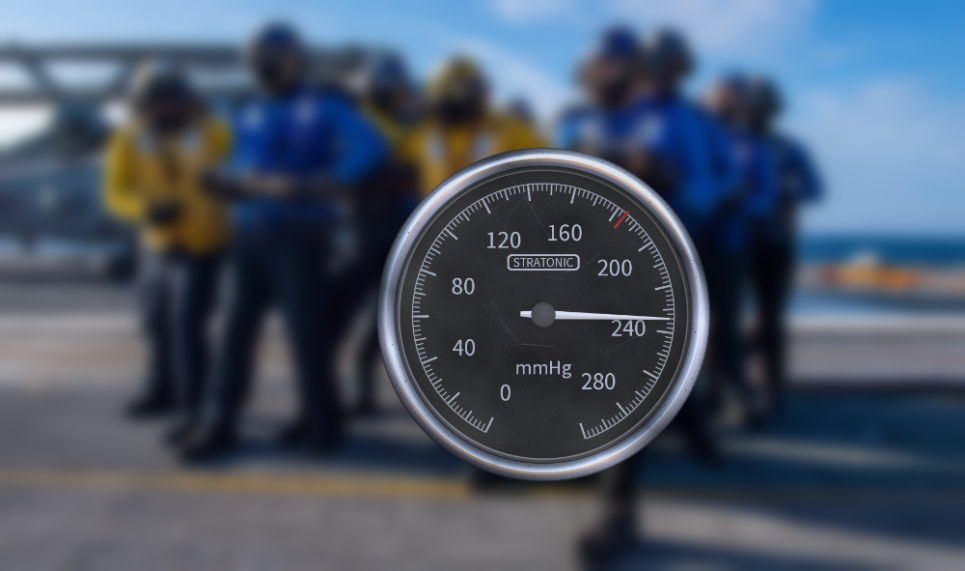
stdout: value=234 unit=mmHg
